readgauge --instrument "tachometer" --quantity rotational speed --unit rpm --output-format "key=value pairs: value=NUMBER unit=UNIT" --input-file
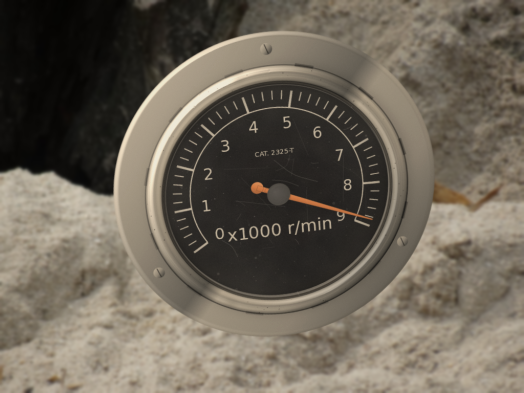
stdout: value=8800 unit=rpm
